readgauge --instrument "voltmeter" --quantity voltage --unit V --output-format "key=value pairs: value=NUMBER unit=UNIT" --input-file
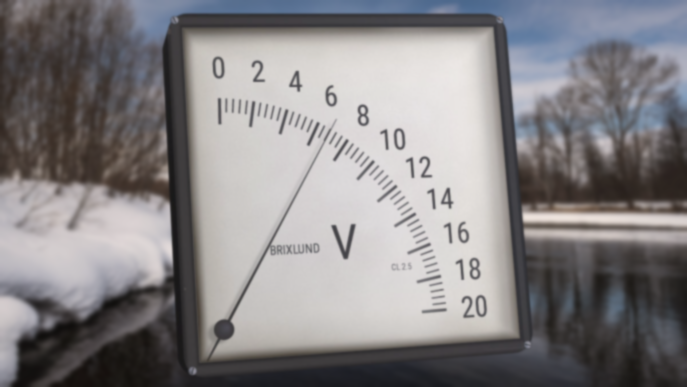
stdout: value=6.8 unit=V
